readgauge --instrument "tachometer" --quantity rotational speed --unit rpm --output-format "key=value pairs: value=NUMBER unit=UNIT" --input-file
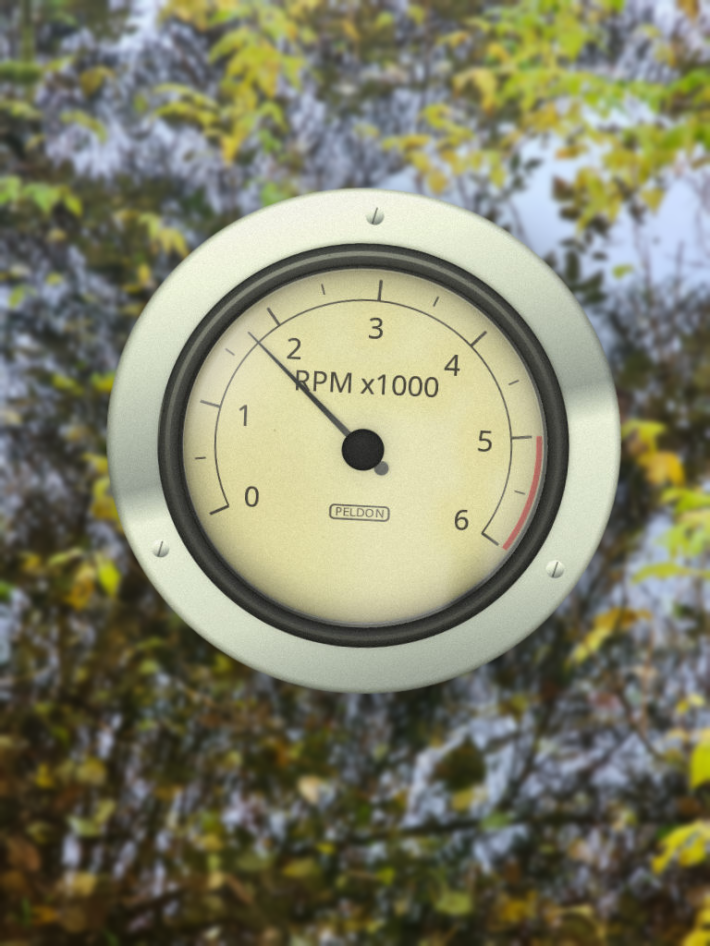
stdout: value=1750 unit=rpm
